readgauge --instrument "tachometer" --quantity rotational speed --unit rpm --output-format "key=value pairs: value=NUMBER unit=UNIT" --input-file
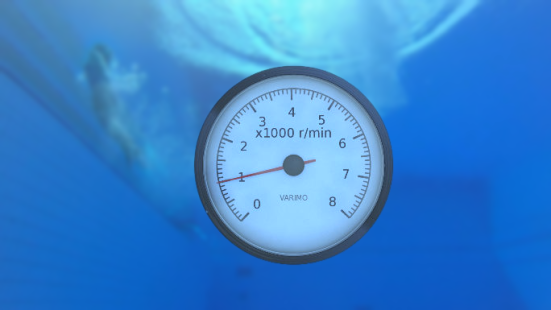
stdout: value=1000 unit=rpm
